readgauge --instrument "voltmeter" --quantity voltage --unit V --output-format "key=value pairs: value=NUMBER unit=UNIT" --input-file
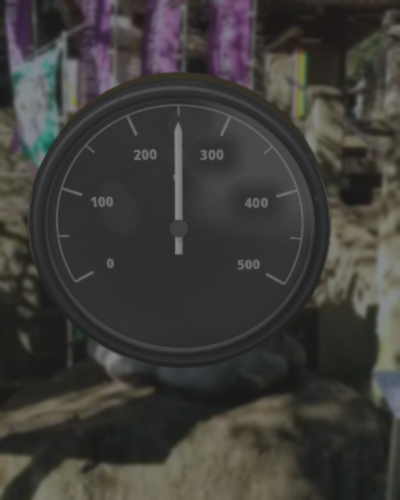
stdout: value=250 unit=V
